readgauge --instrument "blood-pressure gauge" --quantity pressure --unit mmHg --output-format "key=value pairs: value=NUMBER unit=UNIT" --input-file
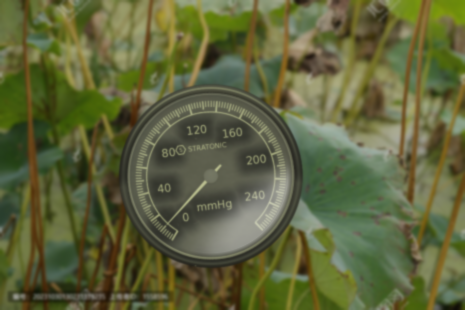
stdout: value=10 unit=mmHg
